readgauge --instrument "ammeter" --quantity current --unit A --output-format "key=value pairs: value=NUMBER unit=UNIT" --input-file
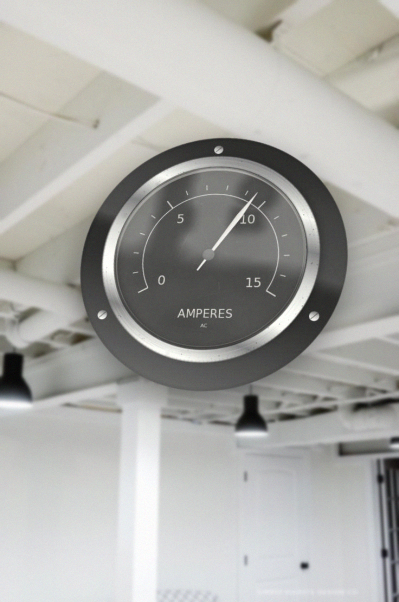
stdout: value=9.5 unit=A
